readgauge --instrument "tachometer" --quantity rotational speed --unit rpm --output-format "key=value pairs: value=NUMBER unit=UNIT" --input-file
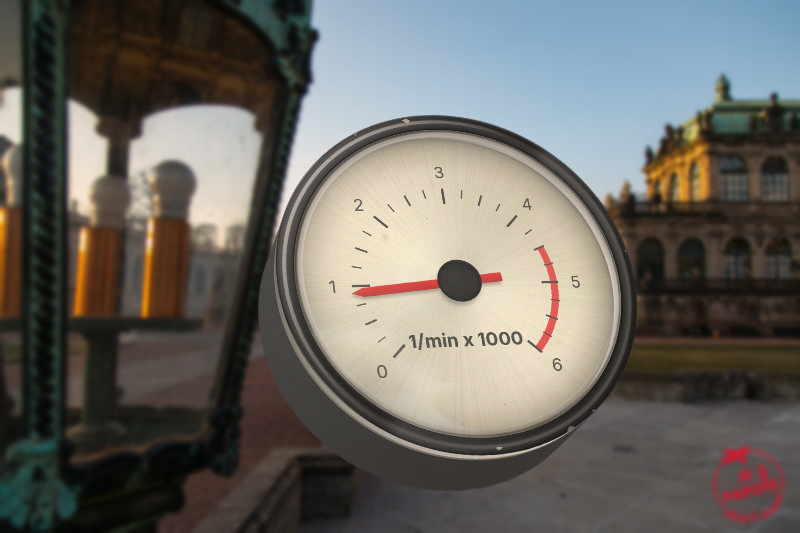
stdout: value=875 unit=rpm
